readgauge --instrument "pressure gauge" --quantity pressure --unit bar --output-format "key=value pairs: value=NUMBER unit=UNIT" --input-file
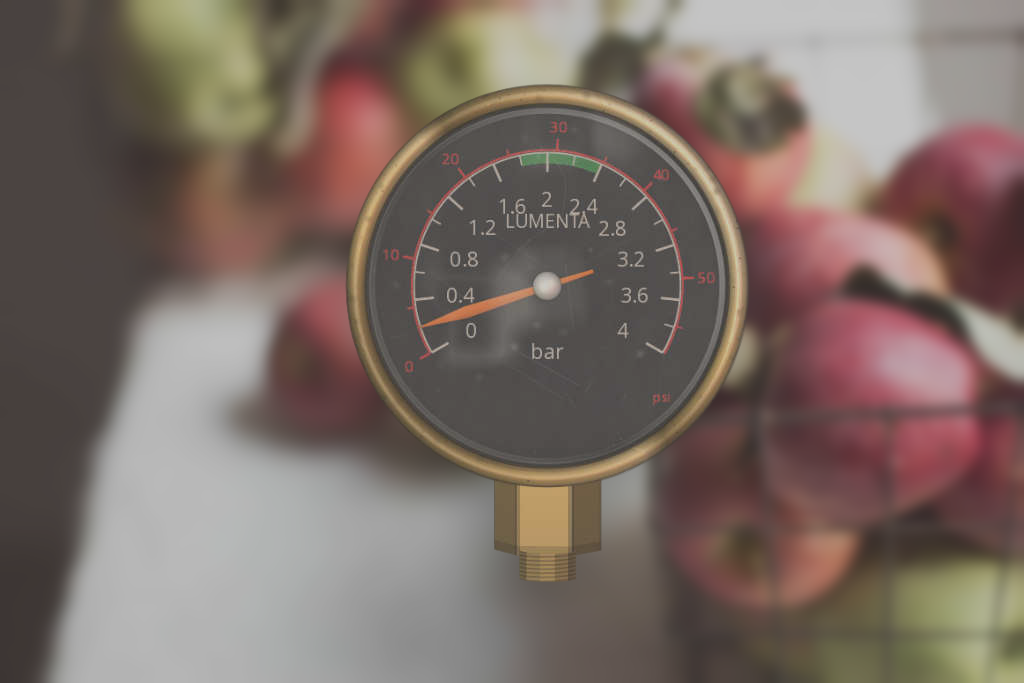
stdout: value=0.2 unit=bar
